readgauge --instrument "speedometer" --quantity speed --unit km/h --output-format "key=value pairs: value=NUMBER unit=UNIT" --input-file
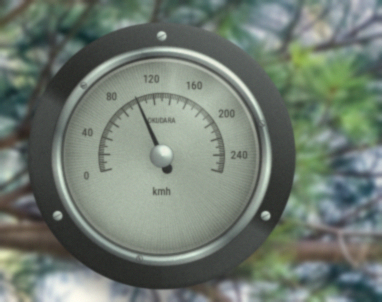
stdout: value=100 unit=km/h
